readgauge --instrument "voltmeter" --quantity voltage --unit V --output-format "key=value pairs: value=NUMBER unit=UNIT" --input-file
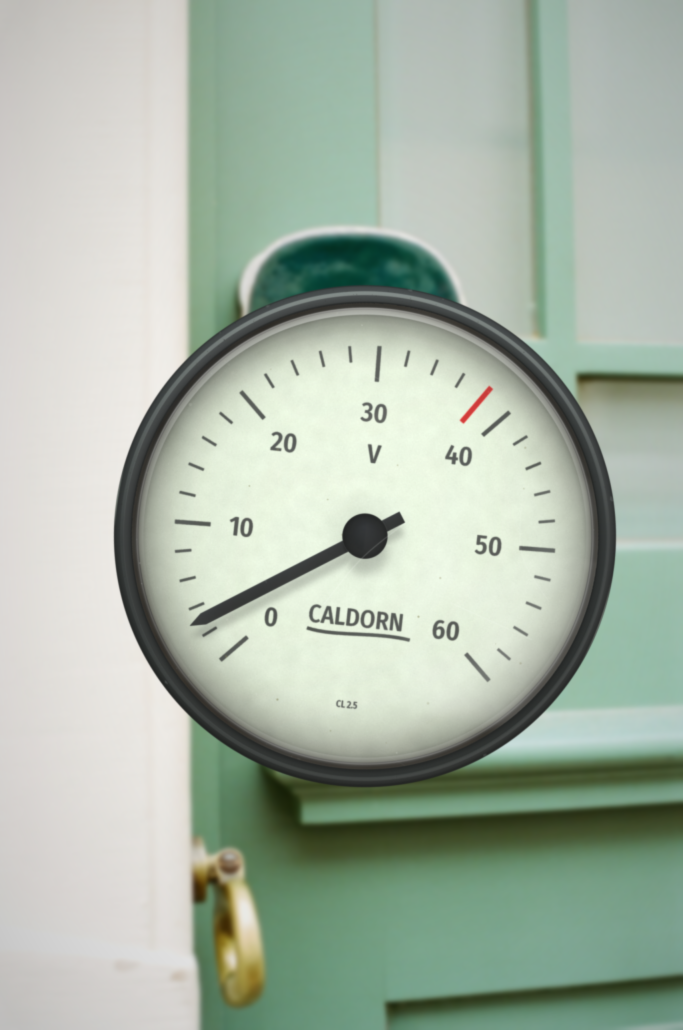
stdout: value=3 unit=V
